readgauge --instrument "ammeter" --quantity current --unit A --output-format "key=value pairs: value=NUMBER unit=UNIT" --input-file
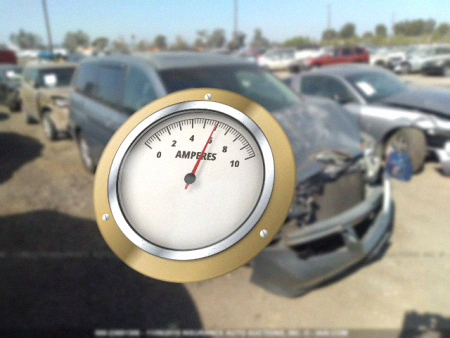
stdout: value=6 unit=A
